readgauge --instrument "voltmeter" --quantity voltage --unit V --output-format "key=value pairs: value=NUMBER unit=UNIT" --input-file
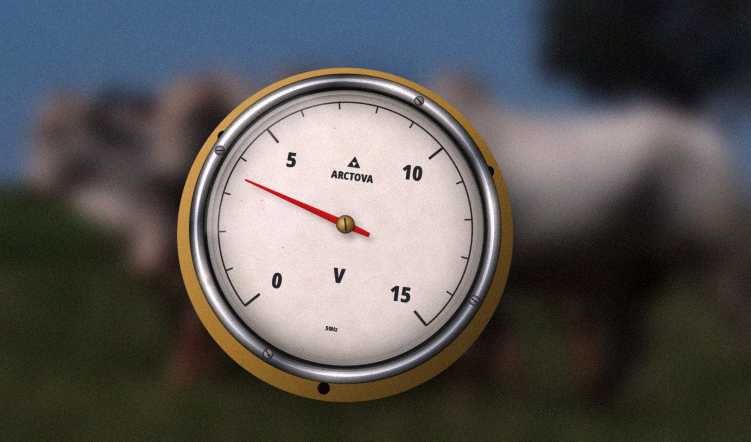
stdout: value=3.5 unit=V
